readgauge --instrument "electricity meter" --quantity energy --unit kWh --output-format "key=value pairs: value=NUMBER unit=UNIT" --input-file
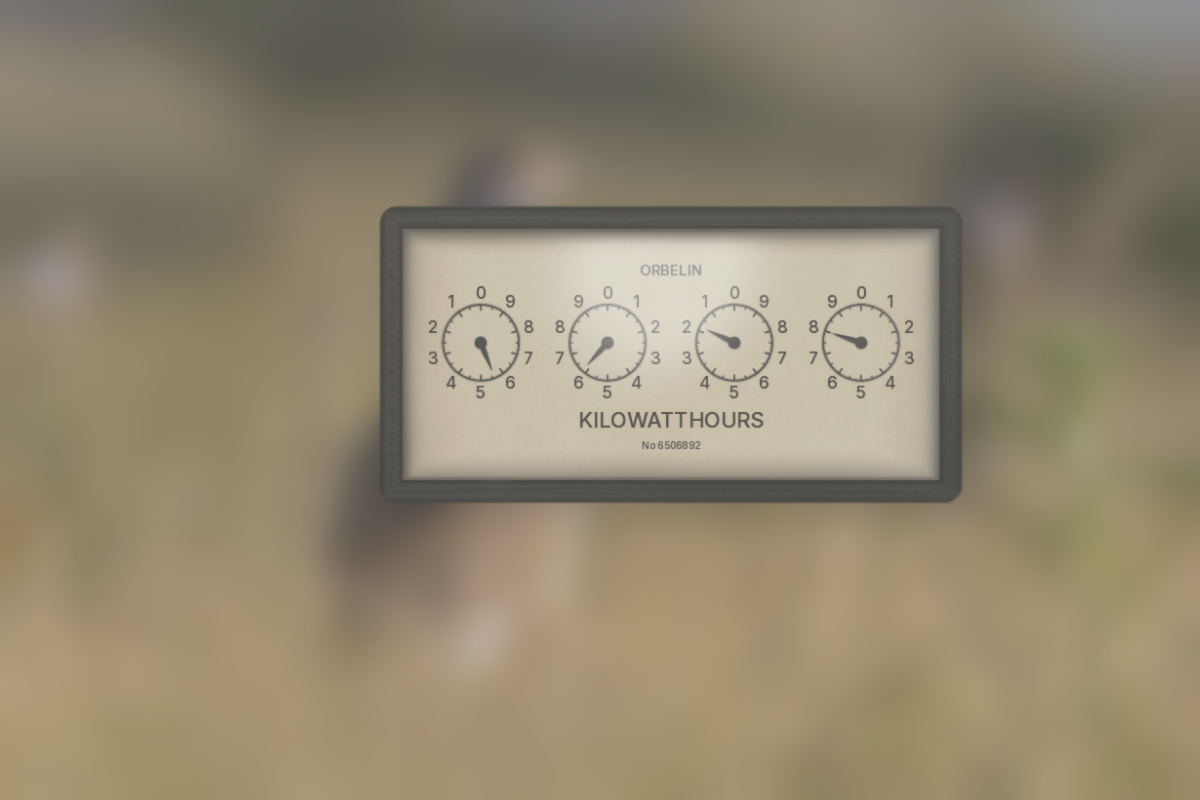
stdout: value=5618 unit=kWh
